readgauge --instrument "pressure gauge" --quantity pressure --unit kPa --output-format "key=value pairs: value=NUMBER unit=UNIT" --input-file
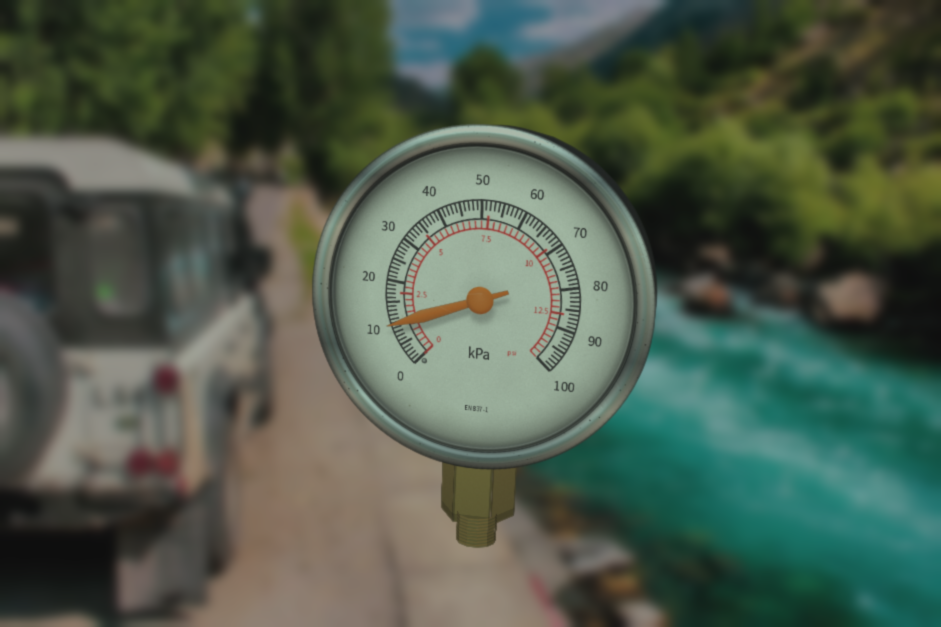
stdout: value=10 unit=kPa
